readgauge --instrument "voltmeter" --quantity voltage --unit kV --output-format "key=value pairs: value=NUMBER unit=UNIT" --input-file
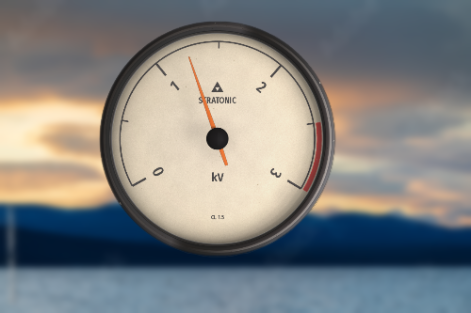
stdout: value=1.25 unit=kV
